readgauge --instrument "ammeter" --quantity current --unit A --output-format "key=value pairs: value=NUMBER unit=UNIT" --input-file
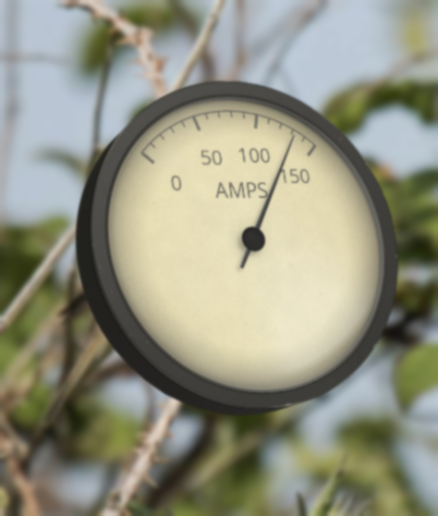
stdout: value=130 unit=A
